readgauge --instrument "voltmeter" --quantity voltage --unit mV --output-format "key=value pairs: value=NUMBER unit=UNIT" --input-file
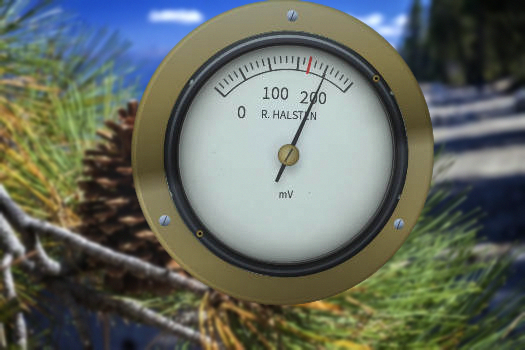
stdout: value=200 unit=mV
